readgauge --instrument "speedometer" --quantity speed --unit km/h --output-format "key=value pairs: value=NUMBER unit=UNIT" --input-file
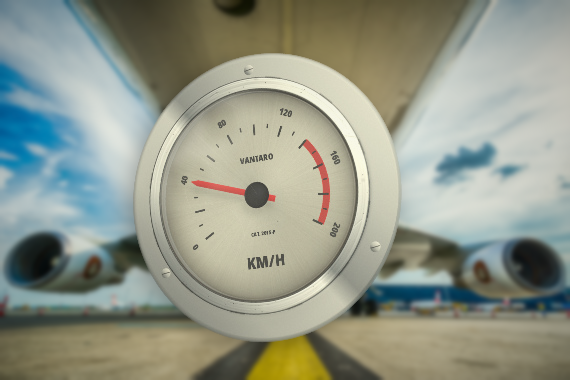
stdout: value=40 unit=km/h
